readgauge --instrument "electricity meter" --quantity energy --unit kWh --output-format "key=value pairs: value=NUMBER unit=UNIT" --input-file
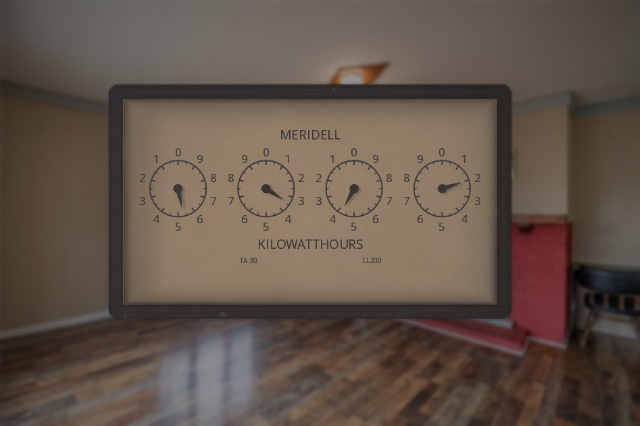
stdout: value=5342 unit=kWh
